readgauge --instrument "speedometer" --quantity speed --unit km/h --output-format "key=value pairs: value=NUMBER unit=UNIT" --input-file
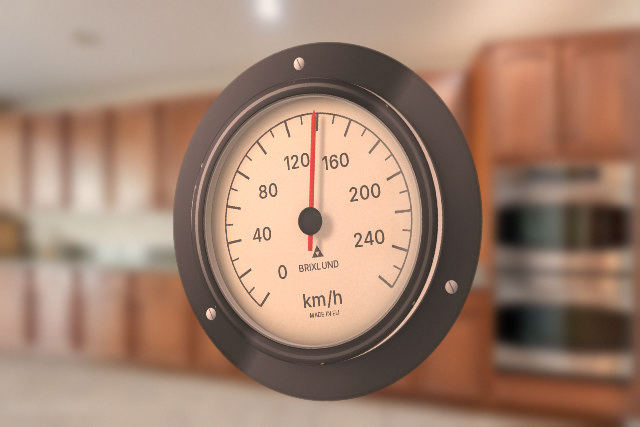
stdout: value=140 unit=km/h
